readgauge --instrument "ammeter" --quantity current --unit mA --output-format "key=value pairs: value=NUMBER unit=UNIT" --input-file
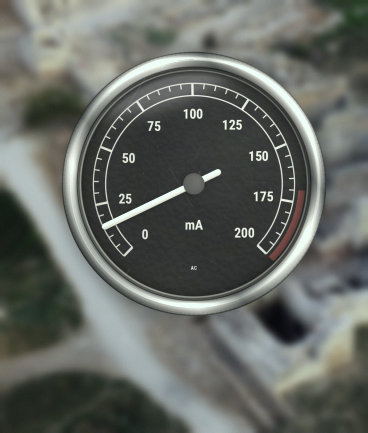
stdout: value=15 unit=mA
